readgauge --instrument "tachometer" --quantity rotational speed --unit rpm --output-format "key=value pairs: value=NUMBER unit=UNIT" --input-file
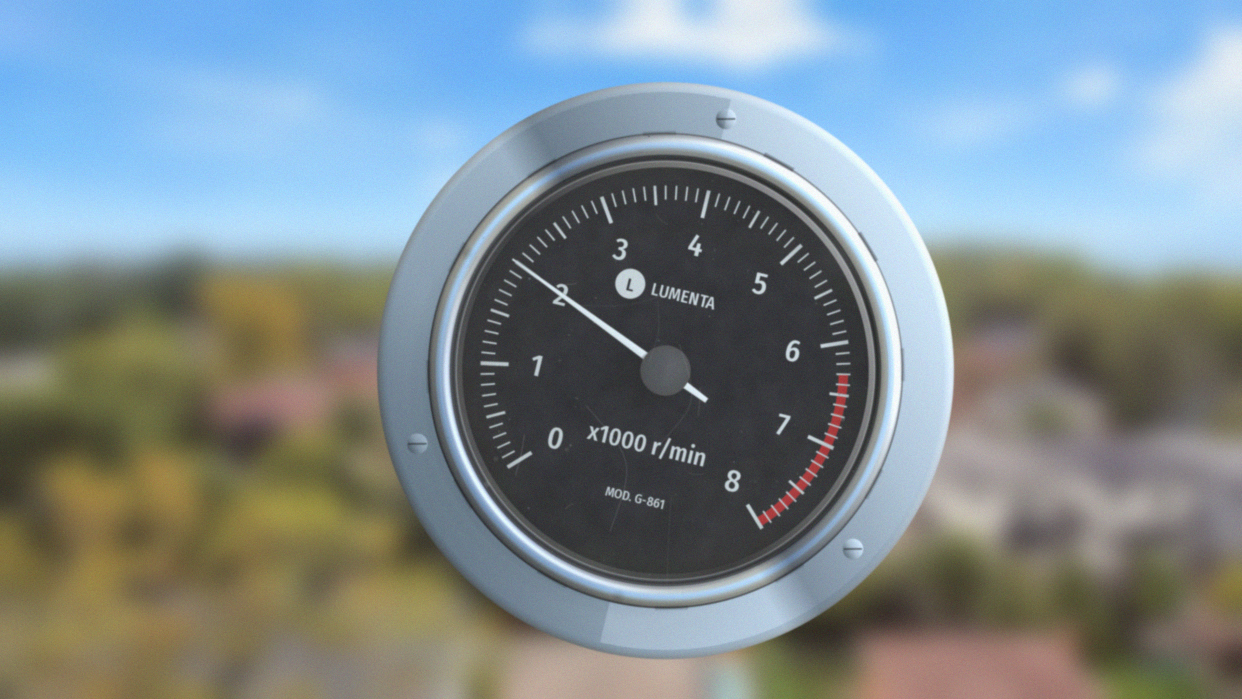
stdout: value=2000 unit=rpm
